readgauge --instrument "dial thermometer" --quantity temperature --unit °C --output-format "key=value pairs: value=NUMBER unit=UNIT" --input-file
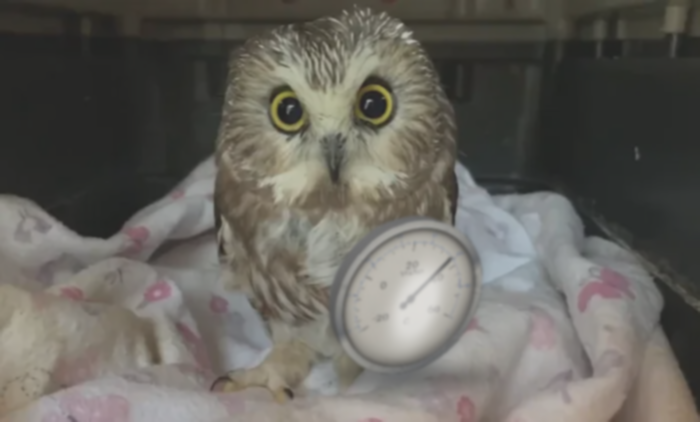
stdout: value=36 unit=°C
